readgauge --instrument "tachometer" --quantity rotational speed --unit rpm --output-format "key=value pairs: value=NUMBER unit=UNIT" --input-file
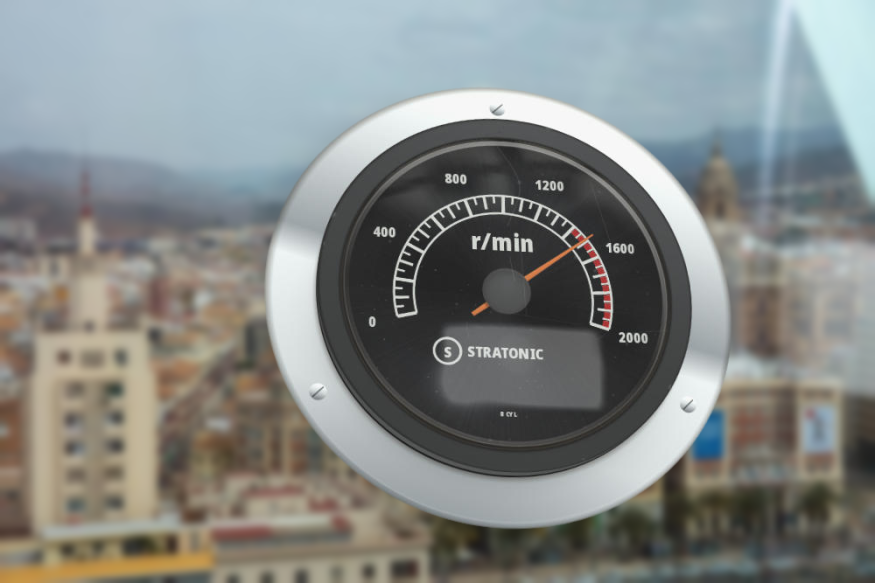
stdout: value=1500 unit=rpm
